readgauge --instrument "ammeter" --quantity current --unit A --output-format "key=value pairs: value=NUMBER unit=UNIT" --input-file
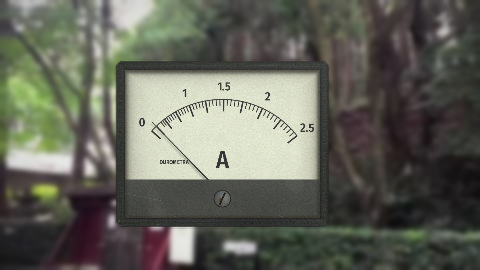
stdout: value=0.25 unit=A
